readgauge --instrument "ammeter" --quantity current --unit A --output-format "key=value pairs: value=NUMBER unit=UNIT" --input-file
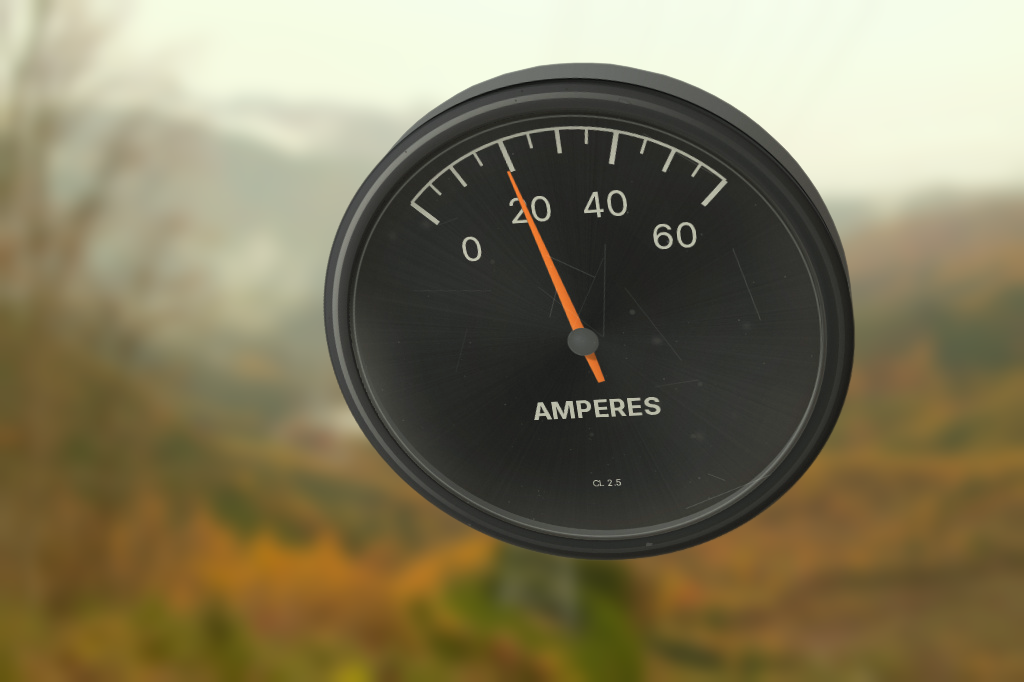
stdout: value=20 unit=A
